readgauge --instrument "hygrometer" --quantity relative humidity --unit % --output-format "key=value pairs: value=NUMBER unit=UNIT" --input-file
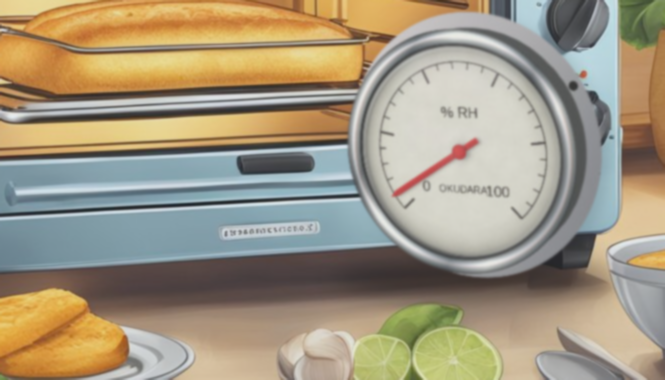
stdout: value=4 unit=%
